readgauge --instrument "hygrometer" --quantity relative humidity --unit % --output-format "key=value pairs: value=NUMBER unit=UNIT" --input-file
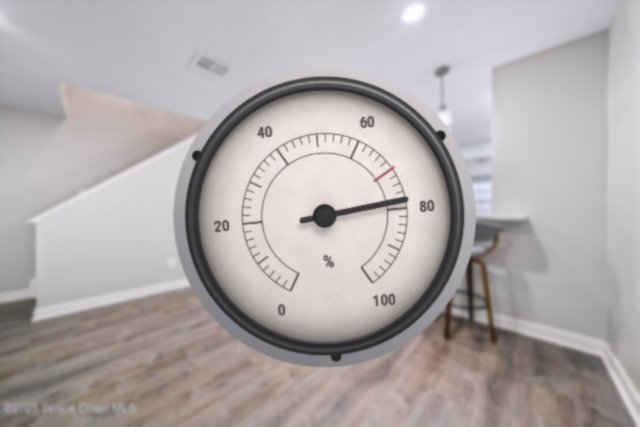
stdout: value=78 unit=%
